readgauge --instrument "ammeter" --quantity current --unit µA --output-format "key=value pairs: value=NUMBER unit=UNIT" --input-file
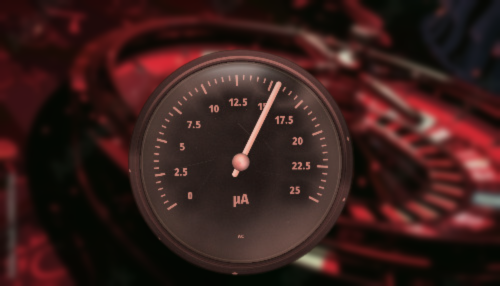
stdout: value=15.5 unit=µA
